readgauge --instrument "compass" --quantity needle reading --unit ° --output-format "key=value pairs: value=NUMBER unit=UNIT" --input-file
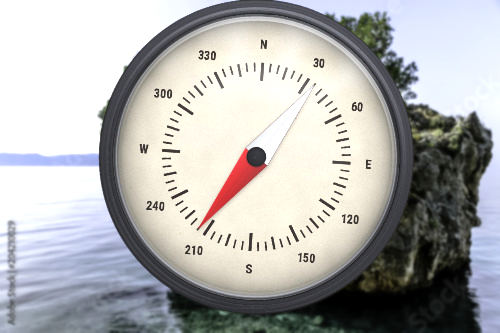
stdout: value=215 unit=°
